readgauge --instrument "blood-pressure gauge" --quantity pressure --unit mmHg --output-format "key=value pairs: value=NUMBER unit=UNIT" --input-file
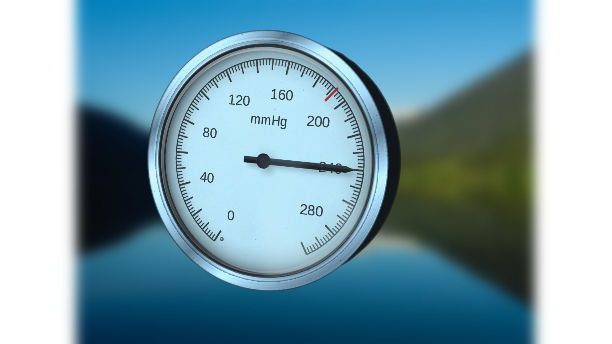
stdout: value=240 unit=mmHg
